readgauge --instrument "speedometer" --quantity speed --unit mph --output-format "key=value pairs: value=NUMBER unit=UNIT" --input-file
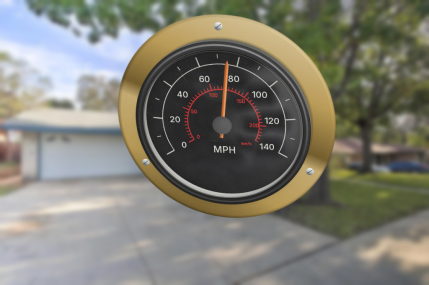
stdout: value=75 unit=mph
